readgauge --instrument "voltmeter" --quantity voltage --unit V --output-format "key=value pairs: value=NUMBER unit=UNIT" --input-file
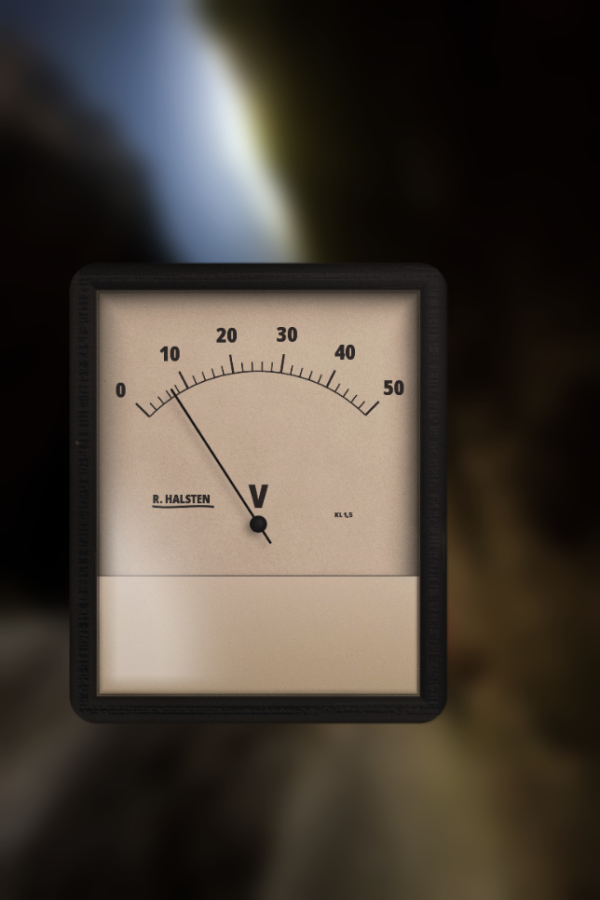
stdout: value=7 unit=V
